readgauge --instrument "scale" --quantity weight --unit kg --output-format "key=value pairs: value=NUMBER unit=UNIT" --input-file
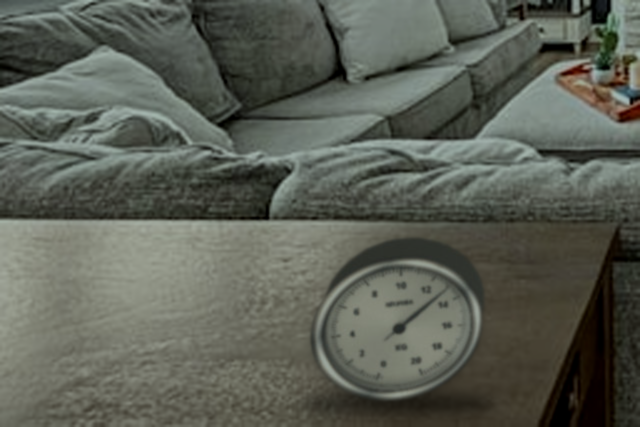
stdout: value=13 unit=kg
